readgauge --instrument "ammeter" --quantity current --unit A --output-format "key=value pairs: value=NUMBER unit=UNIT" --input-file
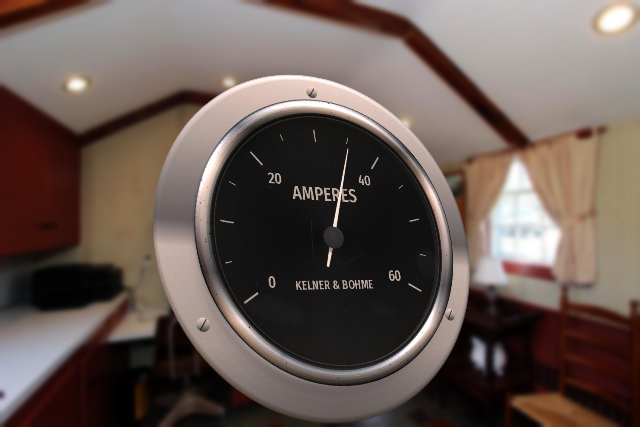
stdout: value=35 unit=A
